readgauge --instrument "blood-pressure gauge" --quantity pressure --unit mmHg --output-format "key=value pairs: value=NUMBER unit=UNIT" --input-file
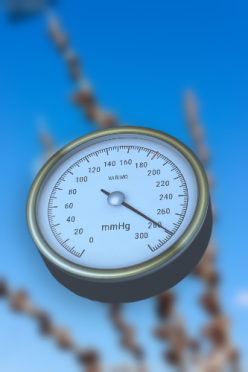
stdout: value=280 unit=mmHg
